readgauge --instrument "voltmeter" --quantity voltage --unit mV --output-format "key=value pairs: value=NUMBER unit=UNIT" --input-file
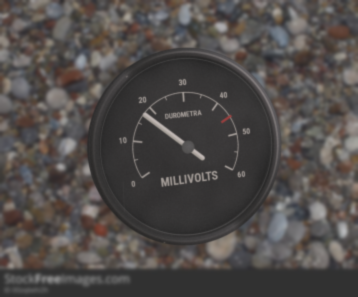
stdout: value=17.5 unit=mV
